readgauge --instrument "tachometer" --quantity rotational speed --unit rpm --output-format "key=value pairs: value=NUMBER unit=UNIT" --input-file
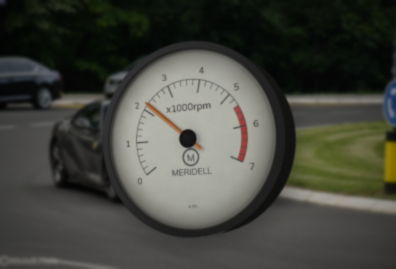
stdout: value=2200 unit=rpm
